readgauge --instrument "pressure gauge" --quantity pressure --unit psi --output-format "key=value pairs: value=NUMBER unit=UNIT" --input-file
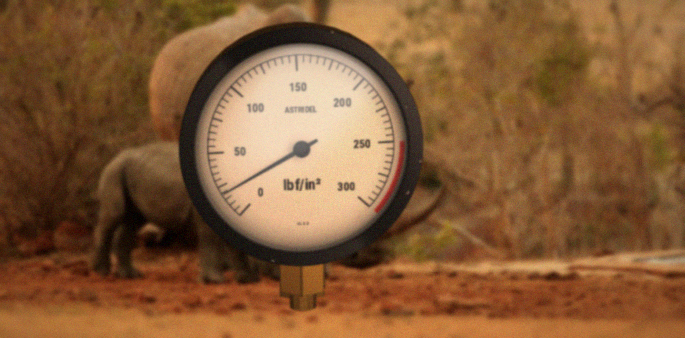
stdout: value=20 unit=psi
